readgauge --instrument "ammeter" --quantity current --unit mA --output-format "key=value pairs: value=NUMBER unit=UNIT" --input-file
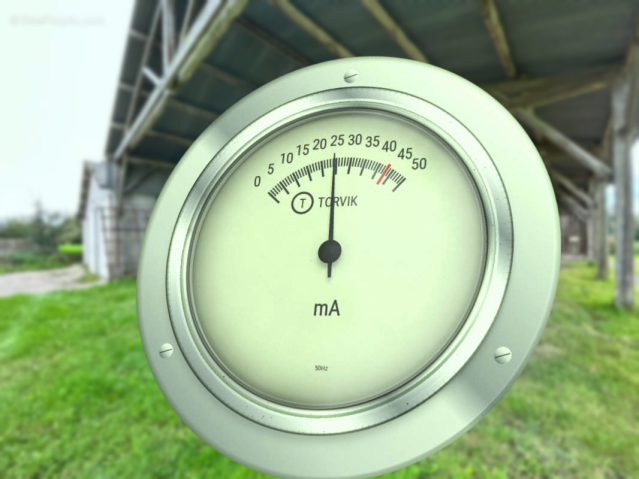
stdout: value=25 unit=mA
